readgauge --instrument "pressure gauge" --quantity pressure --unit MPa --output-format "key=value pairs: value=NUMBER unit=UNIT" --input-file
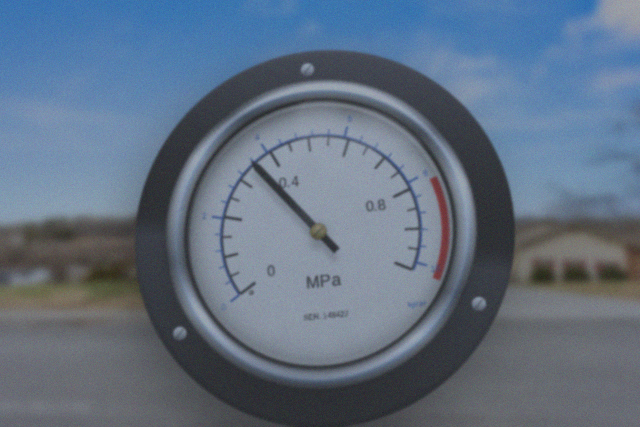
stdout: value=0.35 unit=MPa
